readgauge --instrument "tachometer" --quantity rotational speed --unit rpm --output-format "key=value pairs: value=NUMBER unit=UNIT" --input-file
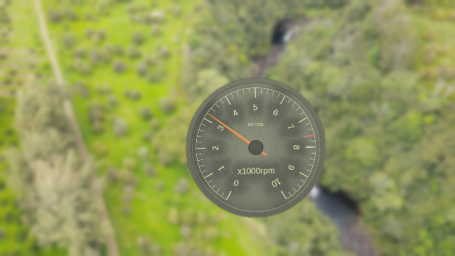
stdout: value=3200 unit=rpm
